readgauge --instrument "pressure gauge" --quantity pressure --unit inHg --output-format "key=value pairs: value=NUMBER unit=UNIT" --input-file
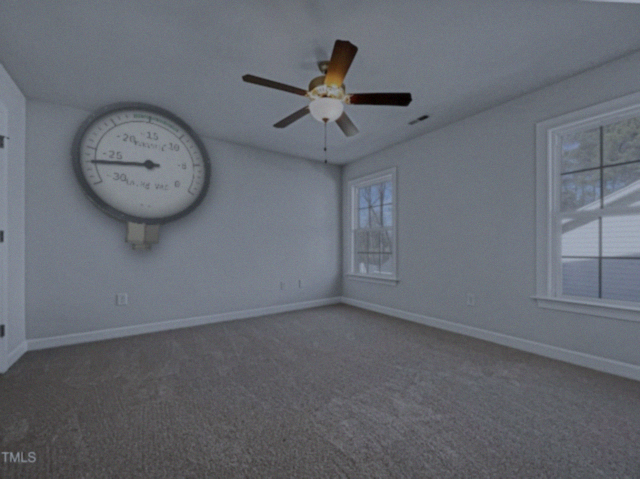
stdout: value=-27 unit=inHg
